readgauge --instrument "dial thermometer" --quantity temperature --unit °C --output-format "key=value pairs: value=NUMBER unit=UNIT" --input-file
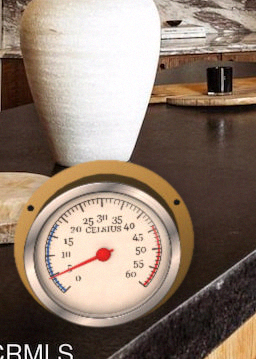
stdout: value=5 unit=°C
